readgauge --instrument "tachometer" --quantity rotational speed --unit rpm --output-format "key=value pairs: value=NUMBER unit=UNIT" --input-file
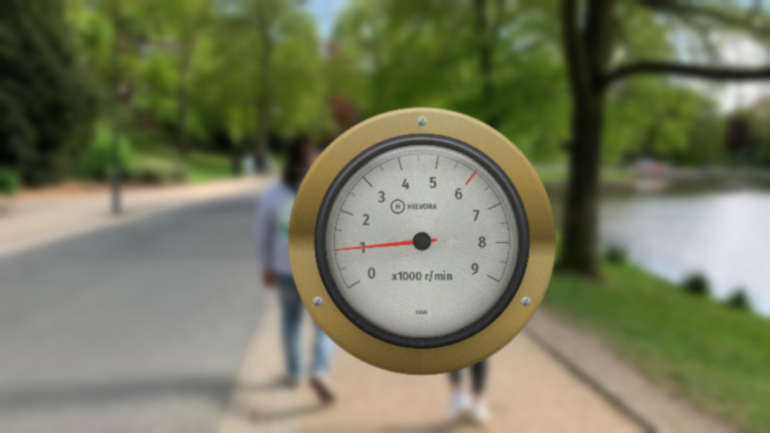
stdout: value=1000 unit=rpm
